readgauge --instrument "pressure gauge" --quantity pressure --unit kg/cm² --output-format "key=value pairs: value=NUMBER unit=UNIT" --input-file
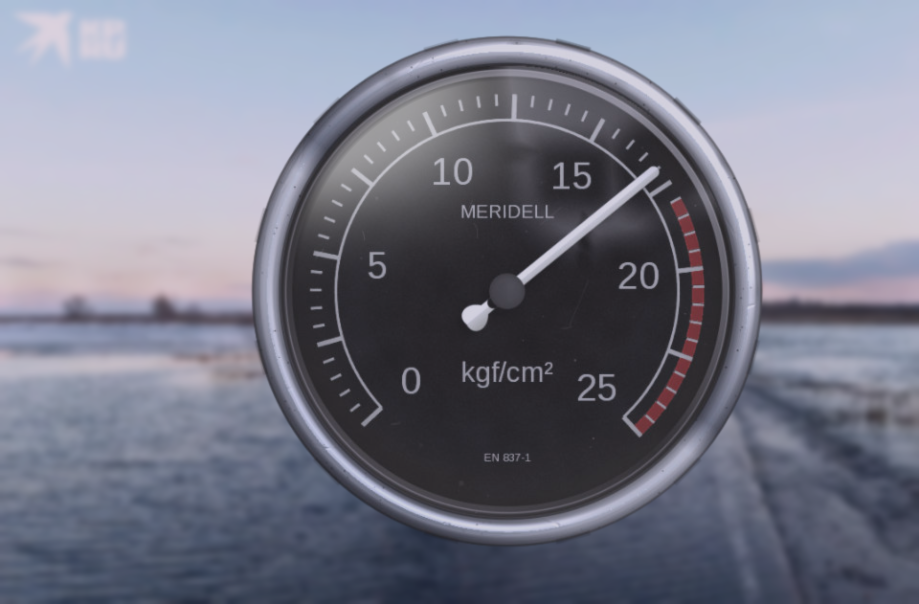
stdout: value=17 unit=kg/cm²
